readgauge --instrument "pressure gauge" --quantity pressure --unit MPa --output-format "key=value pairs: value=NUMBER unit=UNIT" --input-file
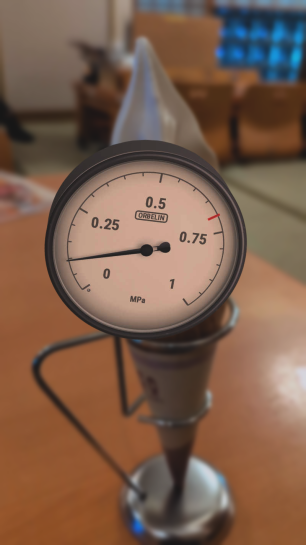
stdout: value=0.1 unit=MPa
